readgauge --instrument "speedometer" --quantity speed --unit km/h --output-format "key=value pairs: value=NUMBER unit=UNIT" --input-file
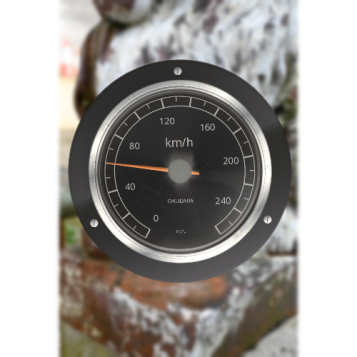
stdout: value=60 unit=km/h
